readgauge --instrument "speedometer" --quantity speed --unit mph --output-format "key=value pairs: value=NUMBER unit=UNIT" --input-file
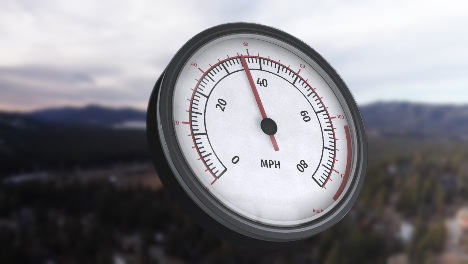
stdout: value=35 unit=mph
